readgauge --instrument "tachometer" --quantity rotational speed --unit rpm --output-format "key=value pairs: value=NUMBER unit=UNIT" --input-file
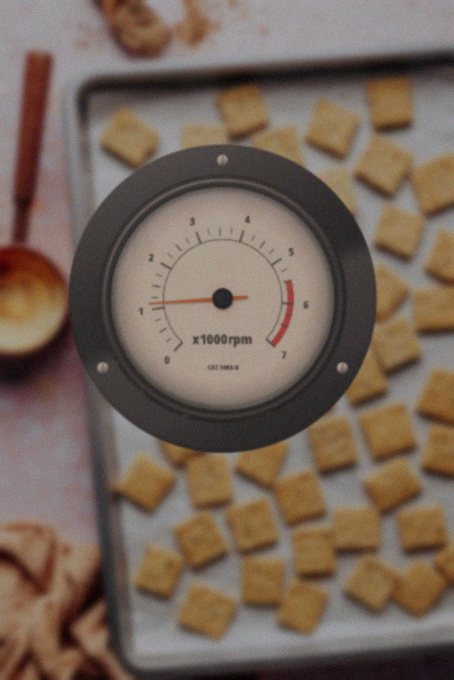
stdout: value=1125 unit=rpm
